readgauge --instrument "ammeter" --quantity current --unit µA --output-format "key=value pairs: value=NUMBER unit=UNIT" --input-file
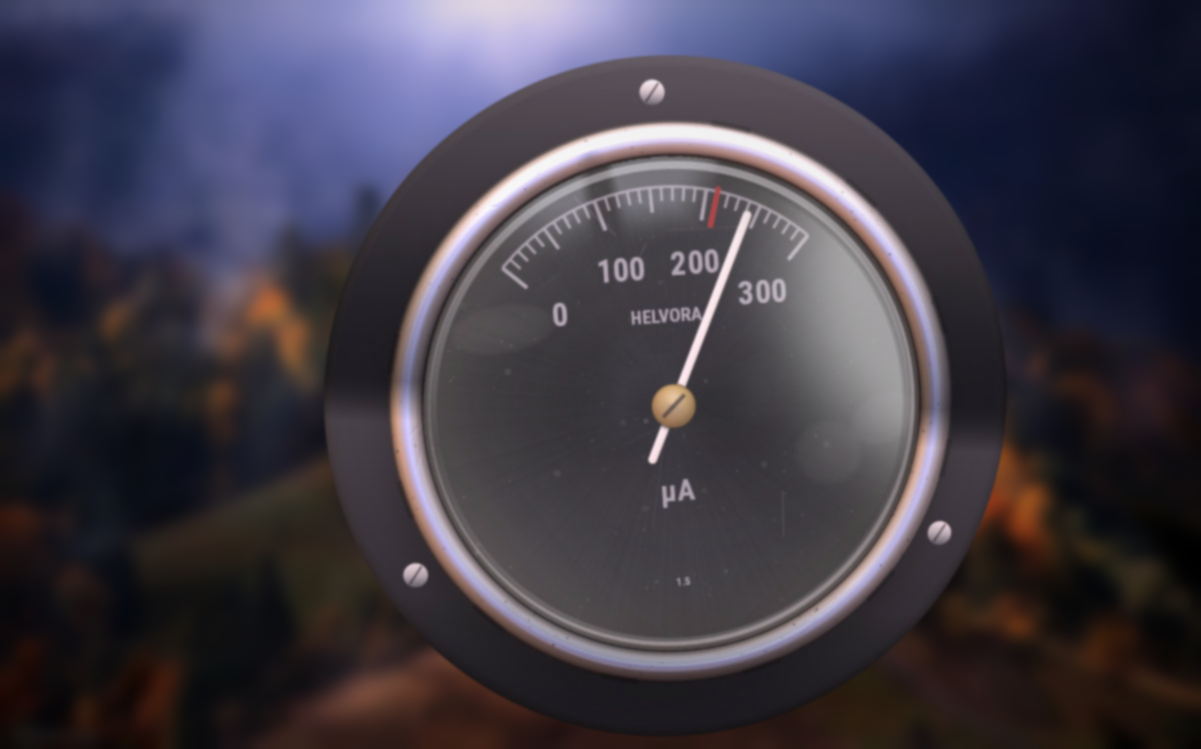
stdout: value=240 unit=µA
